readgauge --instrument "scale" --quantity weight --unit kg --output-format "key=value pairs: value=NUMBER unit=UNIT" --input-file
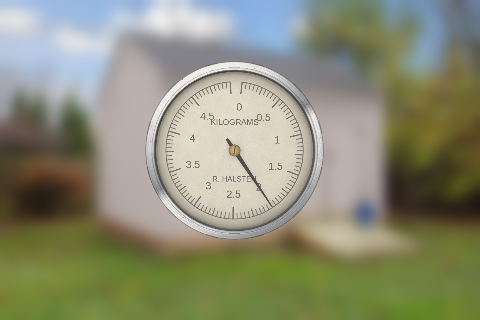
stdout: value=2 unit=kg
